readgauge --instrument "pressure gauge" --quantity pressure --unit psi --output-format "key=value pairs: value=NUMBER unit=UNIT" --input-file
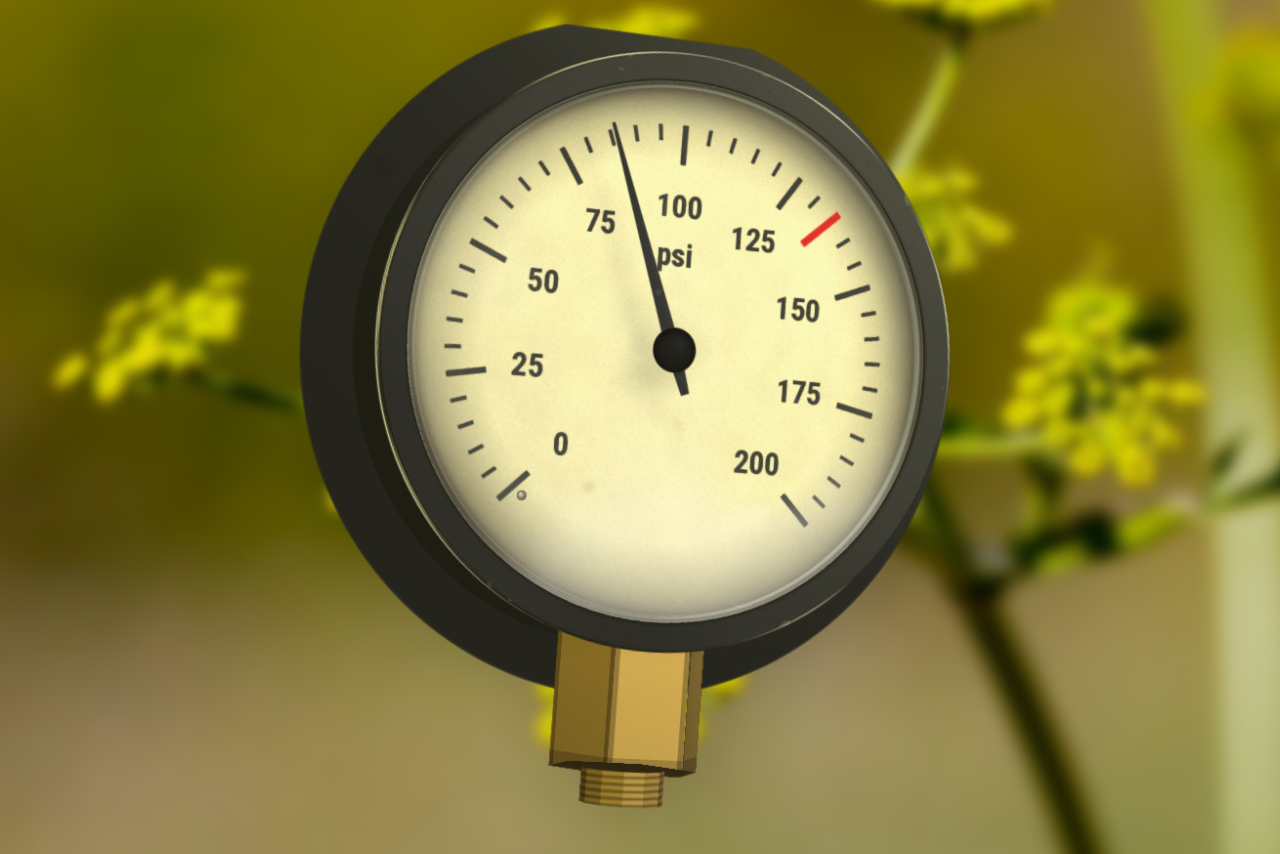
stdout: value=85 unit=psi
